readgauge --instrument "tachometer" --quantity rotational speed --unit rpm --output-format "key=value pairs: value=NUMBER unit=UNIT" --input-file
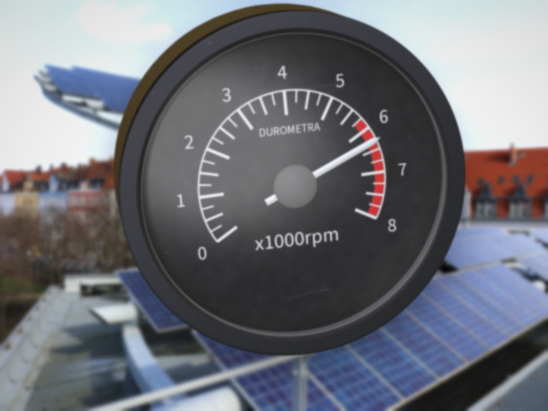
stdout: value=6250 unit=rpm
